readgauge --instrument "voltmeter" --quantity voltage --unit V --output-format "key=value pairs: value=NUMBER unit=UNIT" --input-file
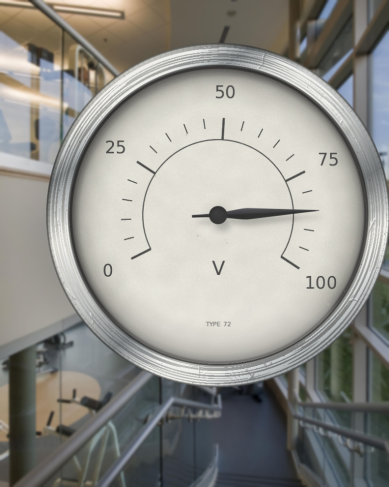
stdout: value=85 unit=V
